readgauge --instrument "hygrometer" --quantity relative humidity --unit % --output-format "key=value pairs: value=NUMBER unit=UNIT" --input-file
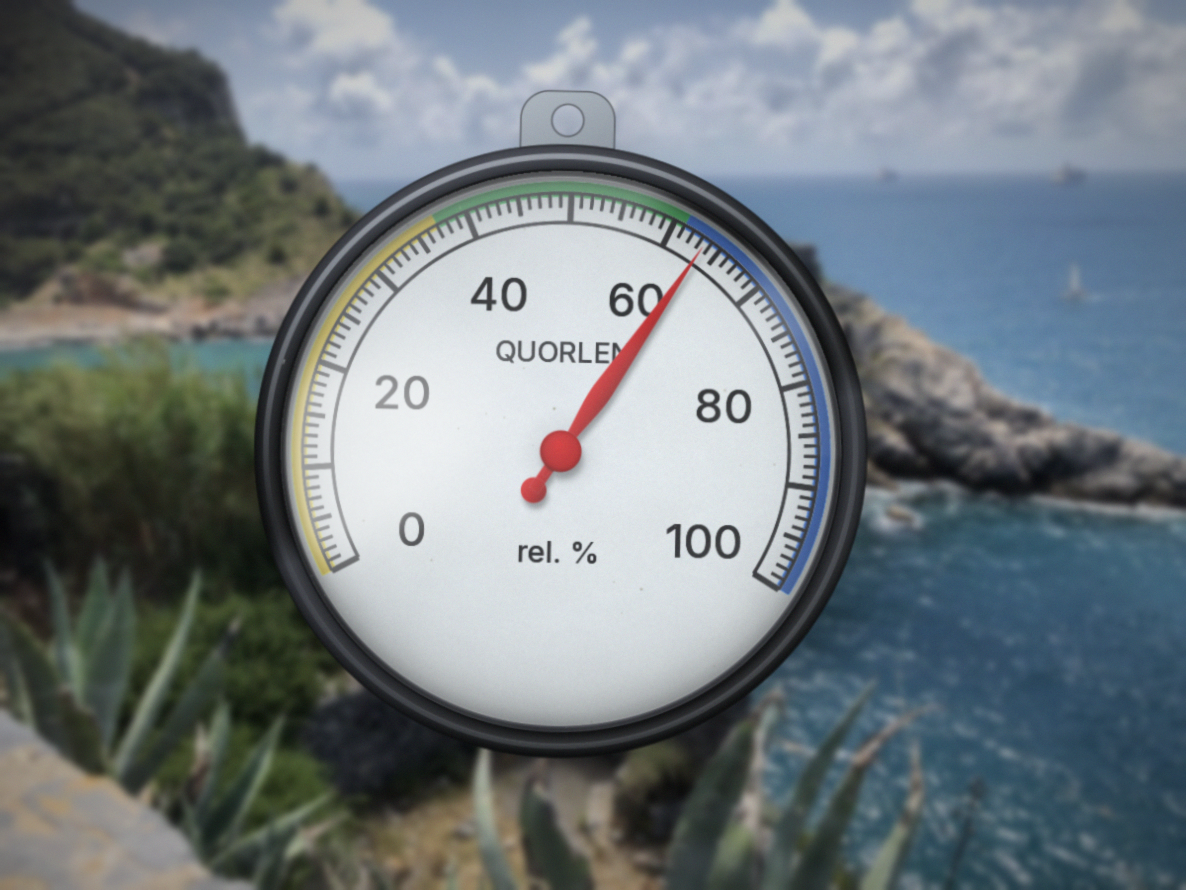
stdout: value=63.5 unit=%
